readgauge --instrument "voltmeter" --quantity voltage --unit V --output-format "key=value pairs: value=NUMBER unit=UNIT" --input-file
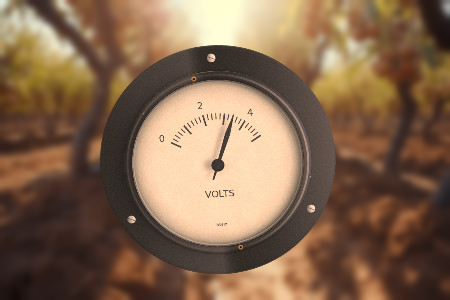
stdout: value=3.4 unit=V
